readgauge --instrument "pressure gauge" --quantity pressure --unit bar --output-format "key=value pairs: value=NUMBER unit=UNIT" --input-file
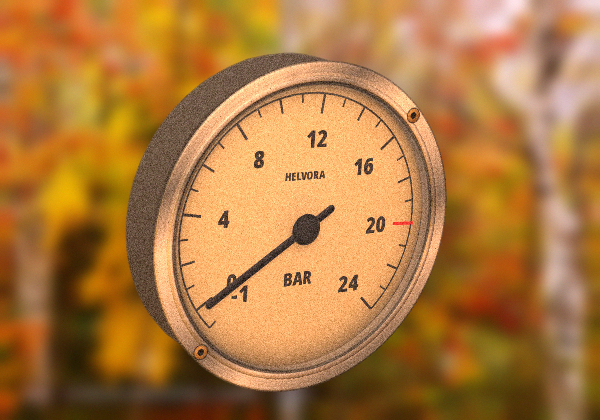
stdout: value=0 unit=bar
